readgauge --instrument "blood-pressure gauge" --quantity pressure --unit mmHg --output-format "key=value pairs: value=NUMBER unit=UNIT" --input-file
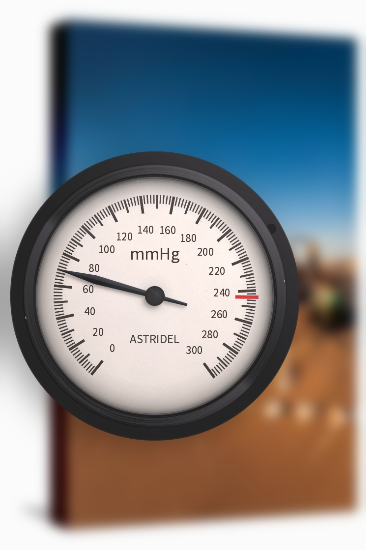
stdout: value=70 unit=mmHg
